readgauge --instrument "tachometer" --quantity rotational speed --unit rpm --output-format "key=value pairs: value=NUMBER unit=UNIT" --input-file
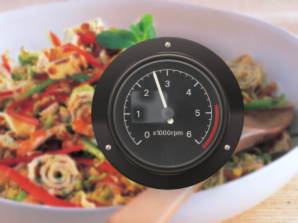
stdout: value=2600 unit=rpm
